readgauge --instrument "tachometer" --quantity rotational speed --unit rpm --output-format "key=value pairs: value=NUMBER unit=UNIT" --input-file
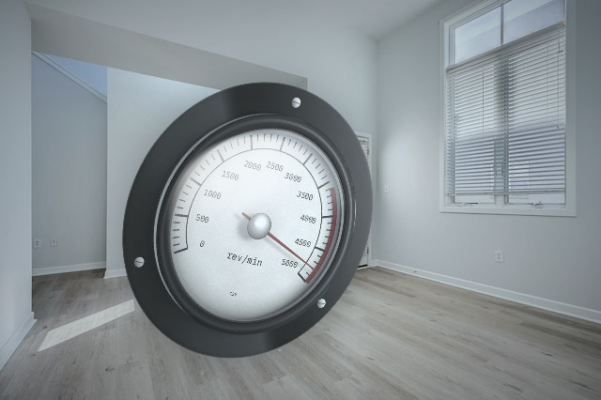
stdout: value=4800 unit=rpm
